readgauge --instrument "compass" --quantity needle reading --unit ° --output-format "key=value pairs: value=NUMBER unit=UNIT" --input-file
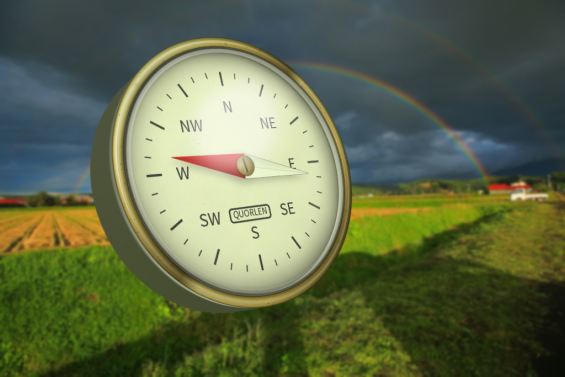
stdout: value=280 unit=°
